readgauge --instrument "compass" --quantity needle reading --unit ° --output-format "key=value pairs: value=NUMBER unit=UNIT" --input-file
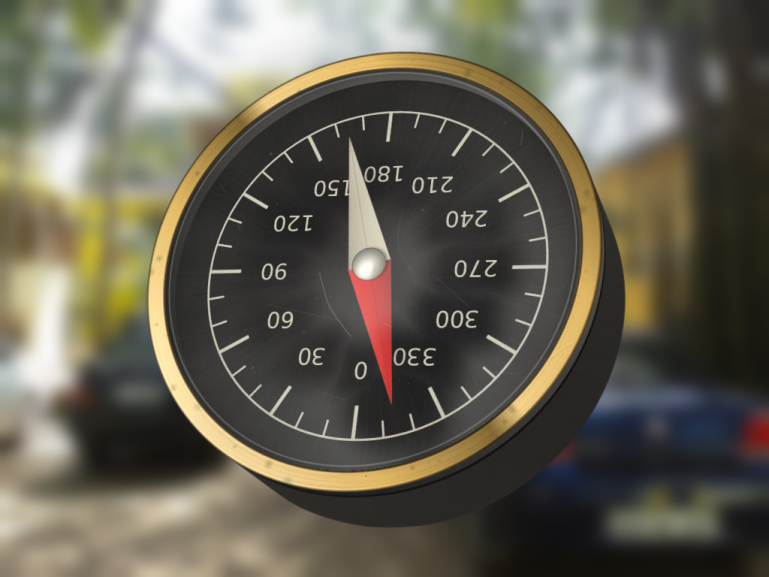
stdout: value=345 unit=°
